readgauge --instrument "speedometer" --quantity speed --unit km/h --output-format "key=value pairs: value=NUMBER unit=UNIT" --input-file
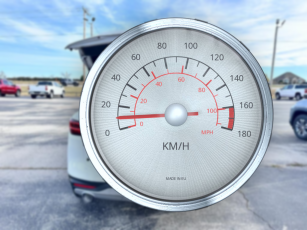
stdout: value=10 unit=km/h
